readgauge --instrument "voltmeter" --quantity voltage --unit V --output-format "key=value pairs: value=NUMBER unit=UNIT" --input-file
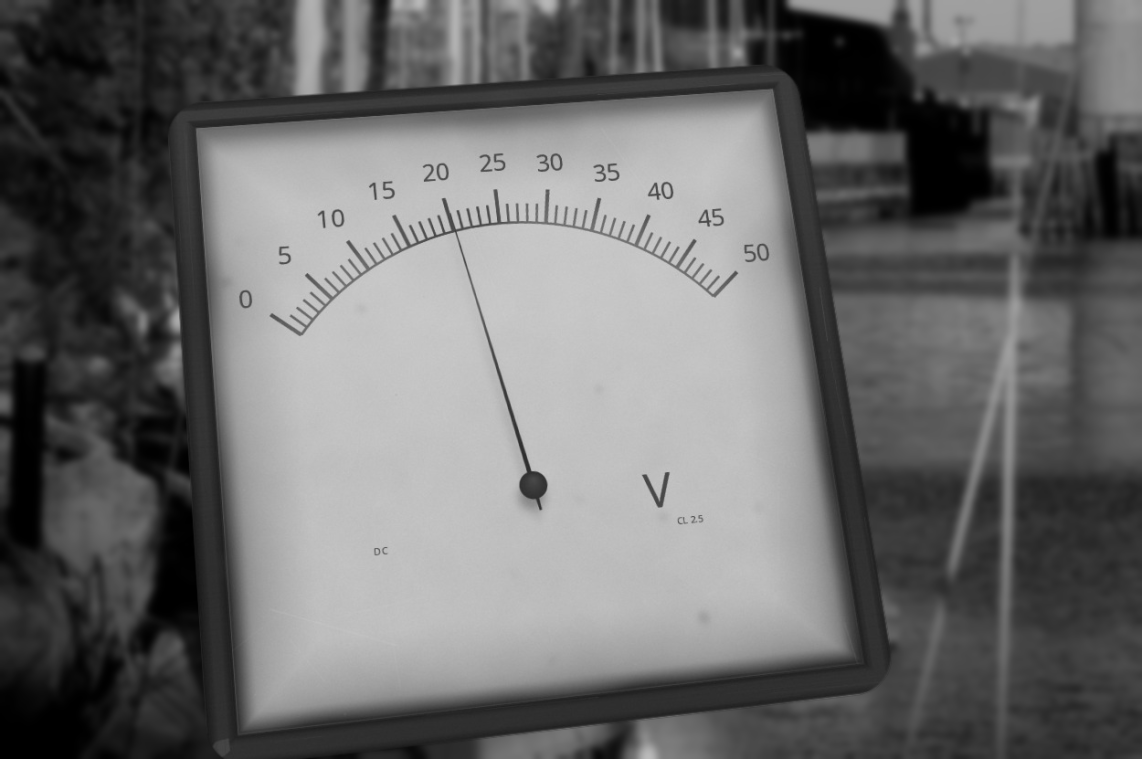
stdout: value=20 unit=V
